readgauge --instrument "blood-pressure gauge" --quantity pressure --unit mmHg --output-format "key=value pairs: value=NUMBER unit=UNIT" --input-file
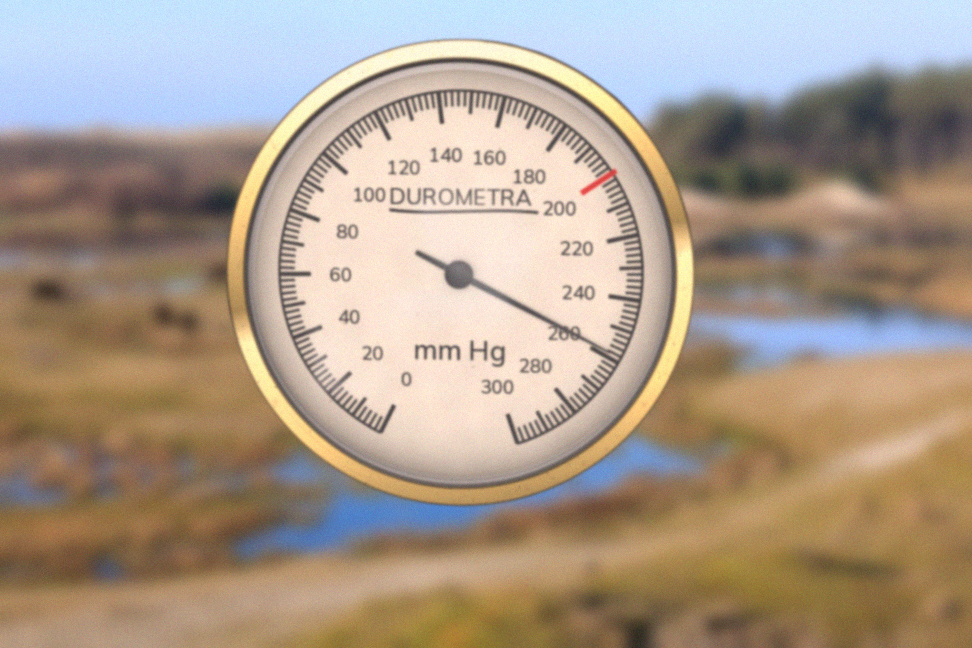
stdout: value=258 unit=mmHg
